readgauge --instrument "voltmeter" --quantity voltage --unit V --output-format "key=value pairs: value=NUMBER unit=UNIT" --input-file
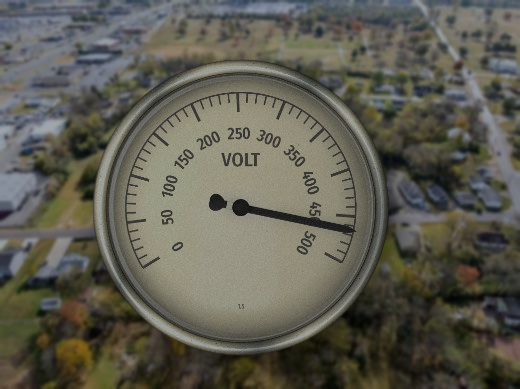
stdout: value=465 unit=V
